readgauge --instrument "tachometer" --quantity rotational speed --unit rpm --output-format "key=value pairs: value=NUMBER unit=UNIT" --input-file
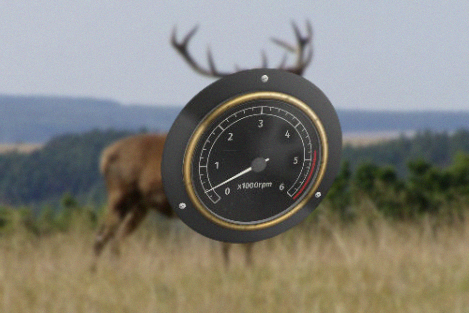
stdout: value=400 unit=rpm
